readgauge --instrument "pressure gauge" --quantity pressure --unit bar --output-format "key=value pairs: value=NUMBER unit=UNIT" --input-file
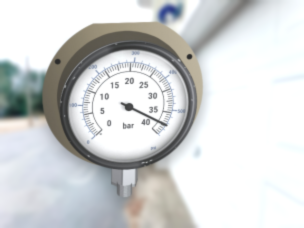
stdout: value=37.5 unit=bar
